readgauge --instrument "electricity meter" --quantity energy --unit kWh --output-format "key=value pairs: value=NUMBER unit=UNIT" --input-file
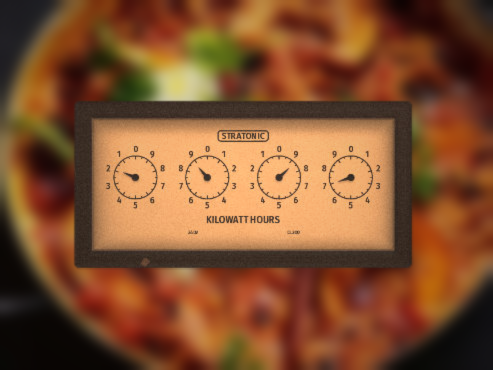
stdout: value=1887 unit=kWh
